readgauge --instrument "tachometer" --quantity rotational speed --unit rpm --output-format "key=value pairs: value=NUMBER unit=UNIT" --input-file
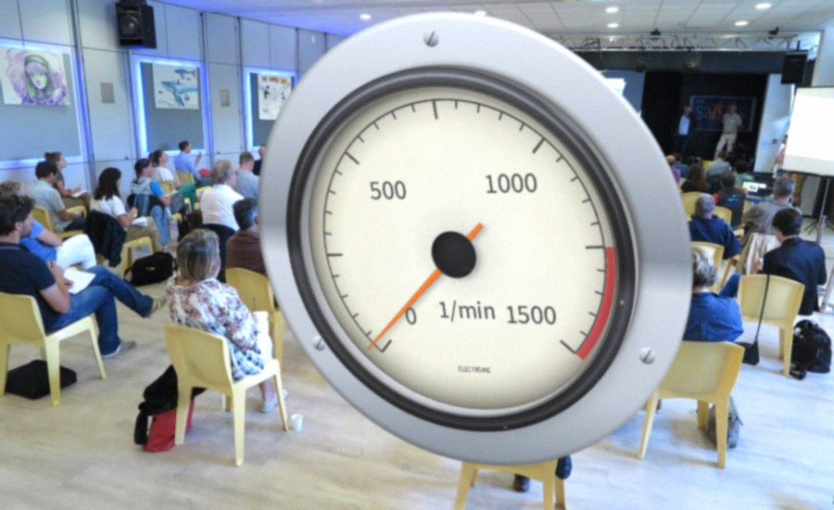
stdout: value=25 unit=rpm
